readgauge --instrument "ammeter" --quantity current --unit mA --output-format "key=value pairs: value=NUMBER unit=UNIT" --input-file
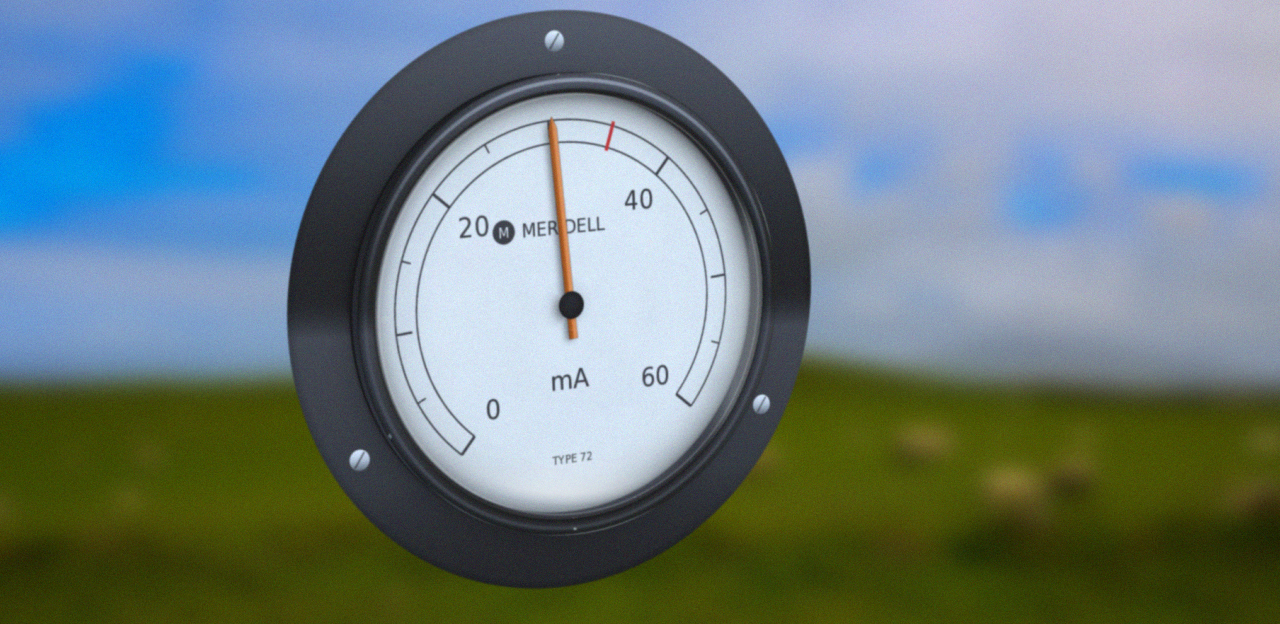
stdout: value=30 unit=mA
